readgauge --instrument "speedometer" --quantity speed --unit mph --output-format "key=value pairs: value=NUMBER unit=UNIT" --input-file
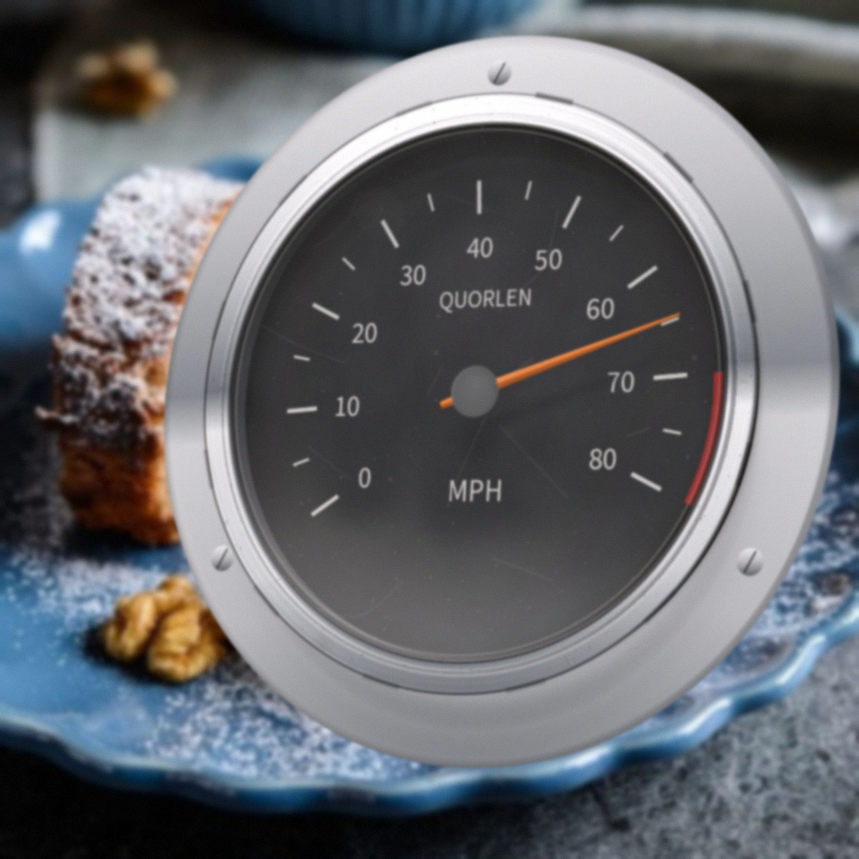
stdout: value=65 unit=mph
